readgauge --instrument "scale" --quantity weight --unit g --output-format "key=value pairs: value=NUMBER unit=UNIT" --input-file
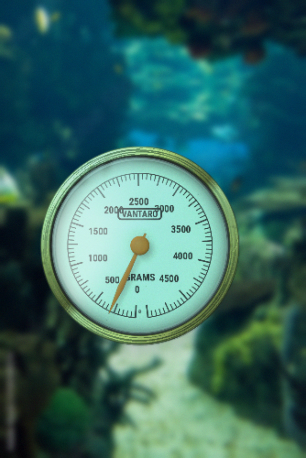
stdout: value=300 unit=g
